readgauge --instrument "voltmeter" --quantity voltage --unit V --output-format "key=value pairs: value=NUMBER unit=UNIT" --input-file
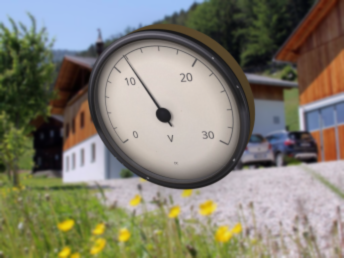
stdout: value=12 unit=V
